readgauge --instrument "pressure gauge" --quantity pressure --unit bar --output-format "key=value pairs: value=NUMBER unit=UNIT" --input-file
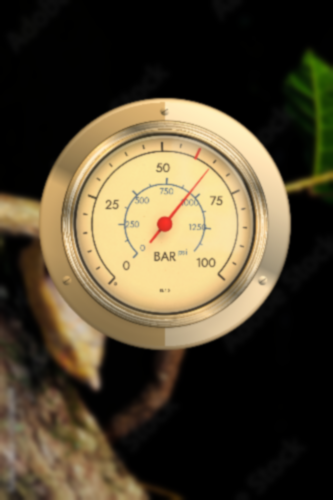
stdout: value=65 unit=bar
